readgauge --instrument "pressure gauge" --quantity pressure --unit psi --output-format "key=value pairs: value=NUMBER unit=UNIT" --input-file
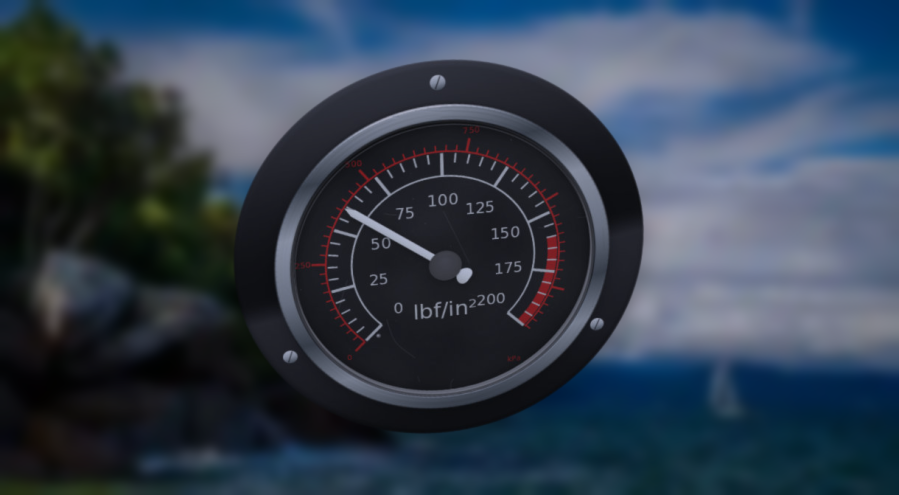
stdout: value=60 unit=psi
